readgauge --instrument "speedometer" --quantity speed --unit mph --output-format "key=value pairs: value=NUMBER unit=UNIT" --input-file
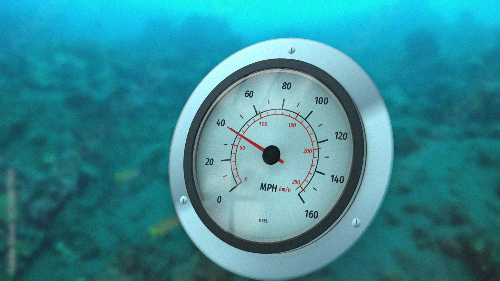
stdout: value=40 unit=mph
